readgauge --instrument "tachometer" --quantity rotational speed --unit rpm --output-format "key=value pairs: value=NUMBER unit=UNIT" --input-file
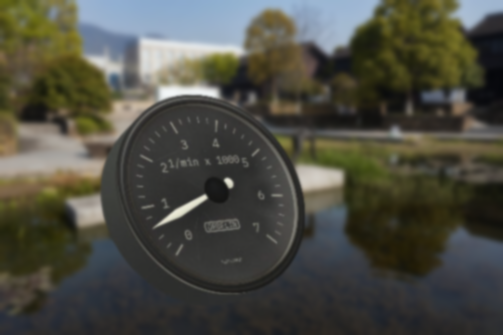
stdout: value=600 unit=rpm
